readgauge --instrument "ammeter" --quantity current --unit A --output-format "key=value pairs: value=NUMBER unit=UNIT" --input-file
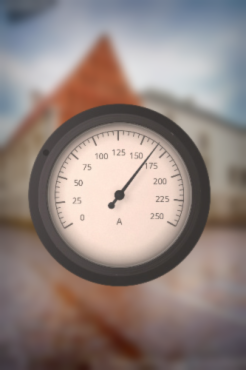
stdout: value=165 unit=A
